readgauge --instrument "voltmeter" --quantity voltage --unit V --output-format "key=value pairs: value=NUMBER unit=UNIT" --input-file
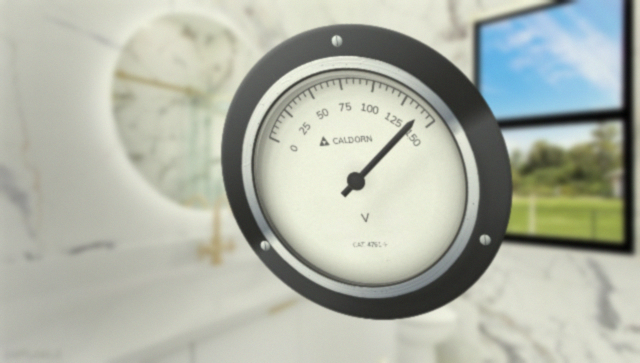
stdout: value=140 unit=V
